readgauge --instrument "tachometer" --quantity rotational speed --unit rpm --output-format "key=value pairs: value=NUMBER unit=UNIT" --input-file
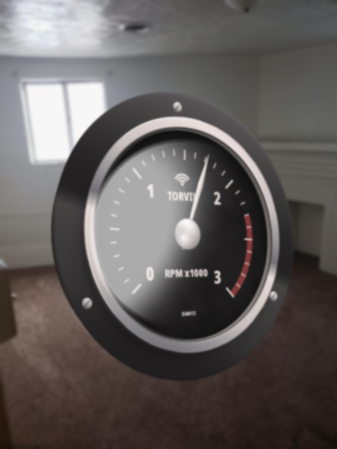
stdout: value=1700 unit=rpm
